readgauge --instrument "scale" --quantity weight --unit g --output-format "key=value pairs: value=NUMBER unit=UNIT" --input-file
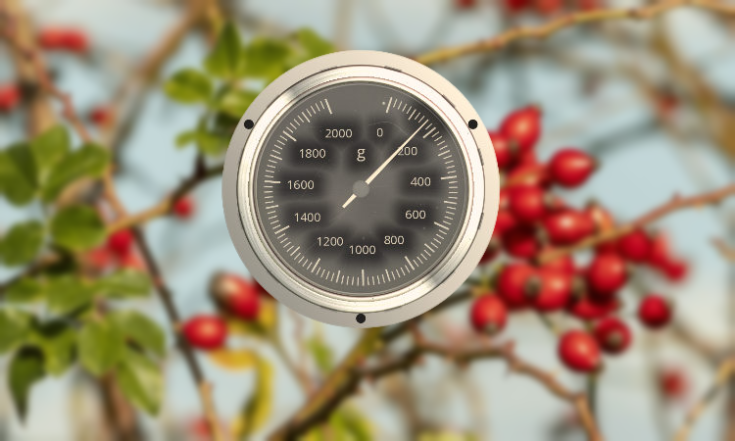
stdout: value=160 unit=g
